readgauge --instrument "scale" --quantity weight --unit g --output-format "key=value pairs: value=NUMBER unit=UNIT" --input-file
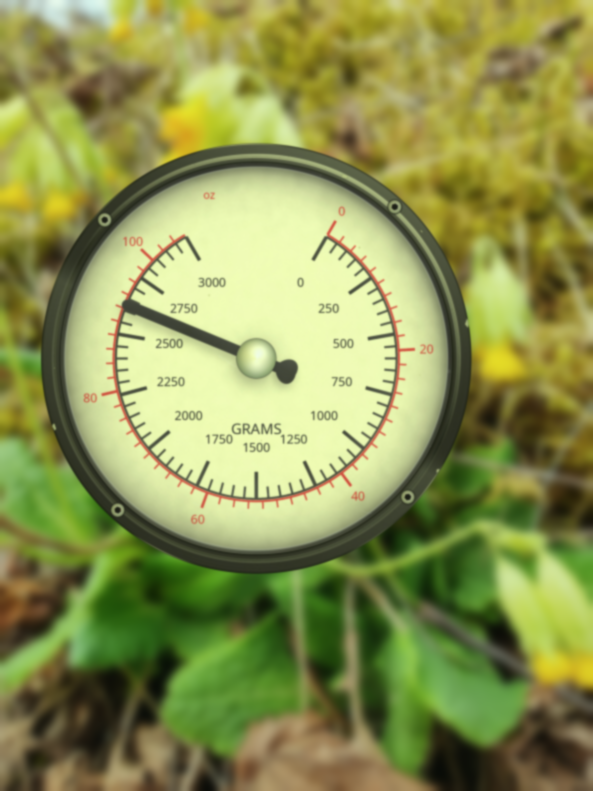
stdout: value=2625 unit=g
